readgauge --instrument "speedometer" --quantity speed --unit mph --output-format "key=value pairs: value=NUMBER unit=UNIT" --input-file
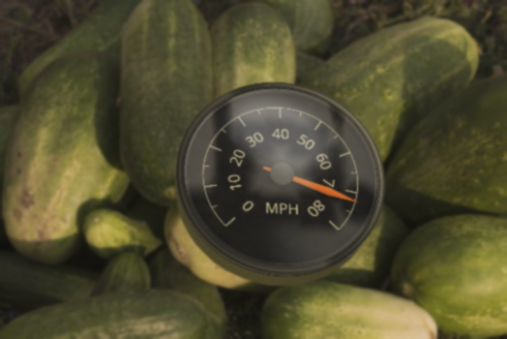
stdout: value=72.5 unit=mph
